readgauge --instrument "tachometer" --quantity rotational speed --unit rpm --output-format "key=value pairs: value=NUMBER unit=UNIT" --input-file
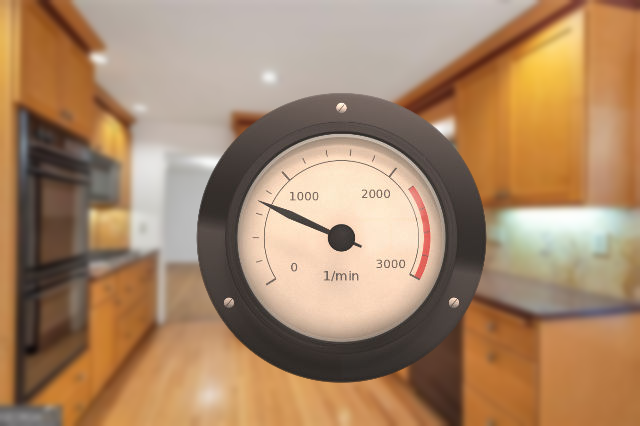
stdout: value=700 unit=rpm
